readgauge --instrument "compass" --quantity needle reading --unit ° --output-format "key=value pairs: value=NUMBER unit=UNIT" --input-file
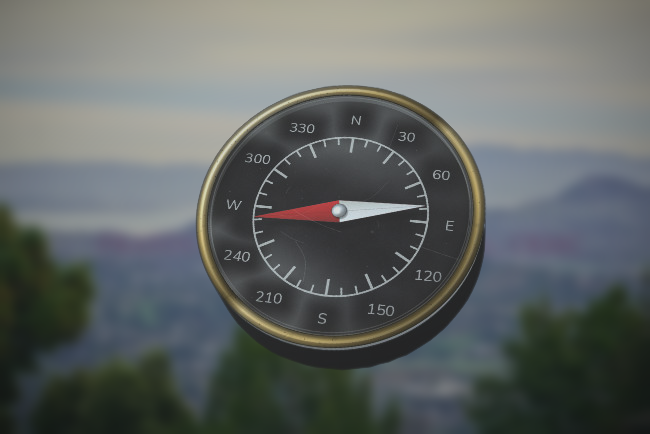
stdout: value=260 unit=°
